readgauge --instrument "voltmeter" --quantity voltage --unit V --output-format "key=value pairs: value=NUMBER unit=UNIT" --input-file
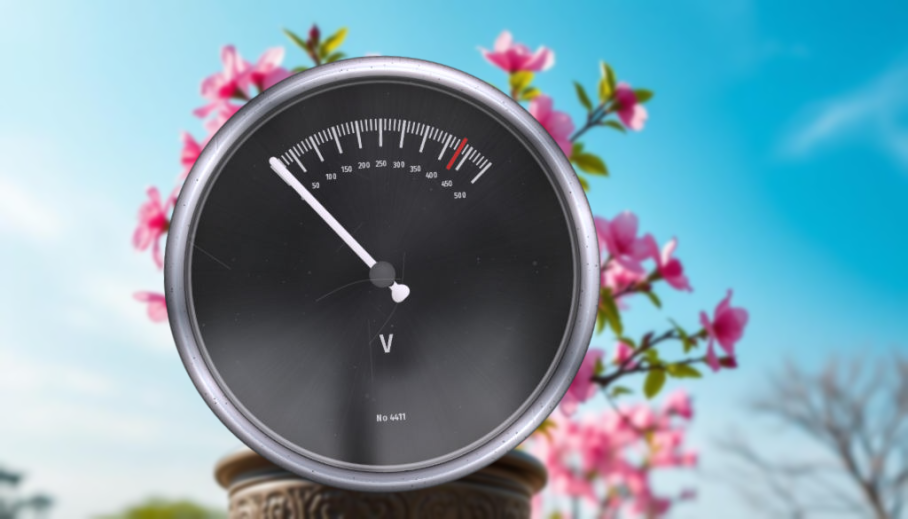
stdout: value=10 unit=V
